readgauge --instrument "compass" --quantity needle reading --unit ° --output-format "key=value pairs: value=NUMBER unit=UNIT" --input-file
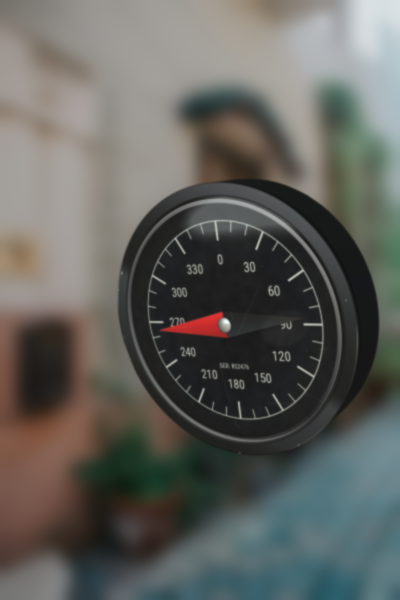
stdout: value=265 unit=°
